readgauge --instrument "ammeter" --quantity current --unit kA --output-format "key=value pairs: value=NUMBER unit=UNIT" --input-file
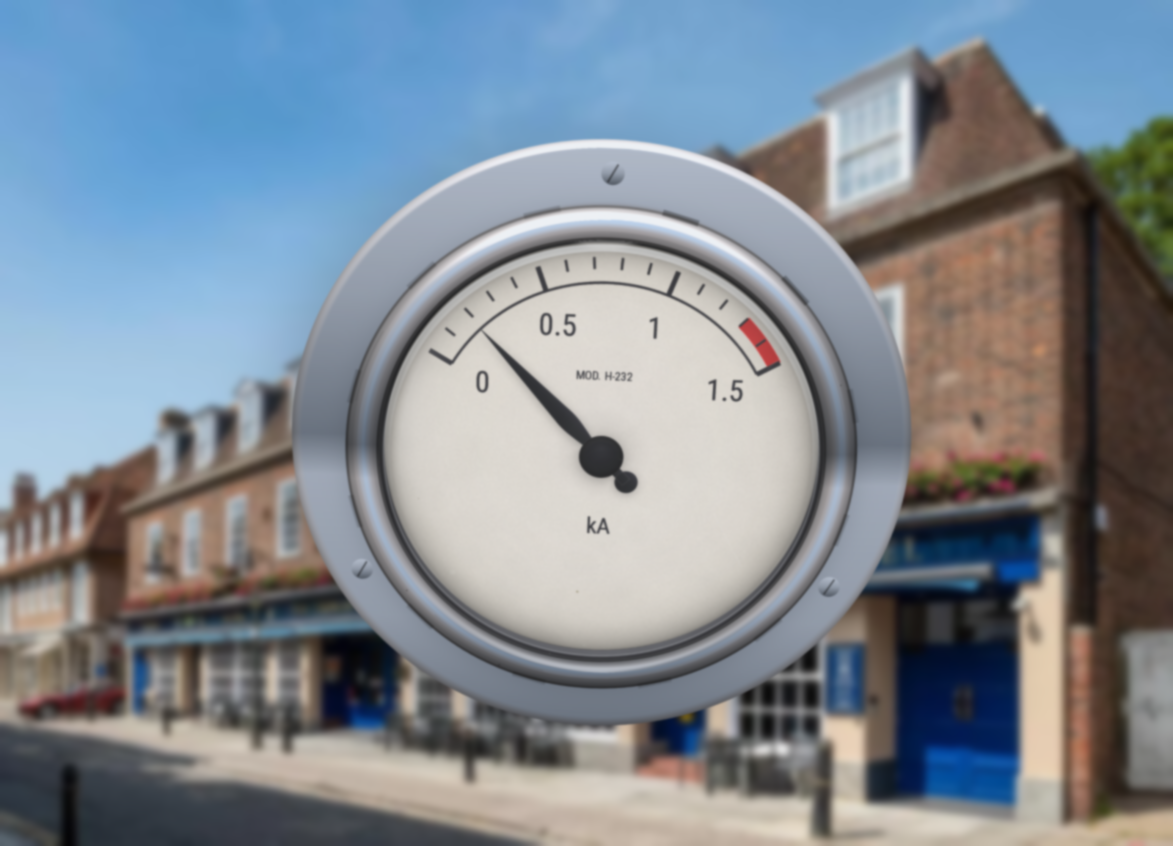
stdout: value=0.2 unit=kA
